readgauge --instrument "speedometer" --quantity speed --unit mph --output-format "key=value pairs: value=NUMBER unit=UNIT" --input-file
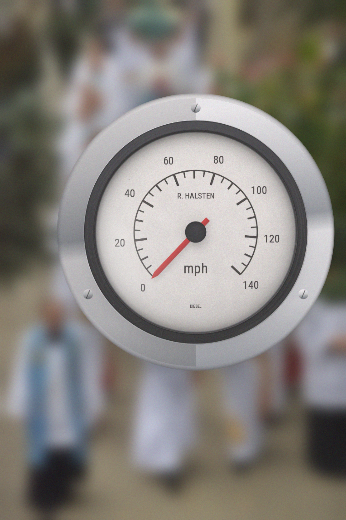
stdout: value=0 unit=mph
